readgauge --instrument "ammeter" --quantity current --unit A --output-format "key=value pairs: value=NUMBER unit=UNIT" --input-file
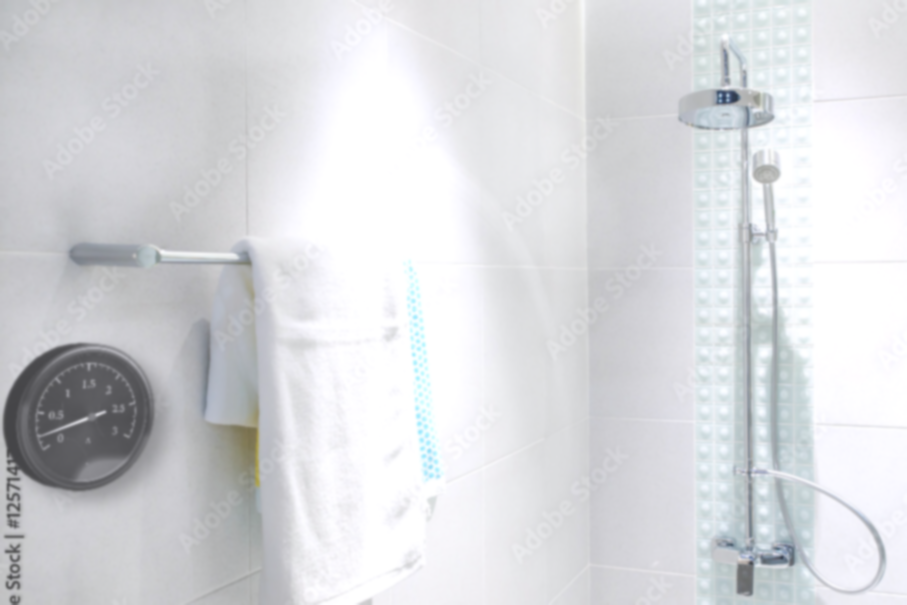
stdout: value=0.2 unit=A
